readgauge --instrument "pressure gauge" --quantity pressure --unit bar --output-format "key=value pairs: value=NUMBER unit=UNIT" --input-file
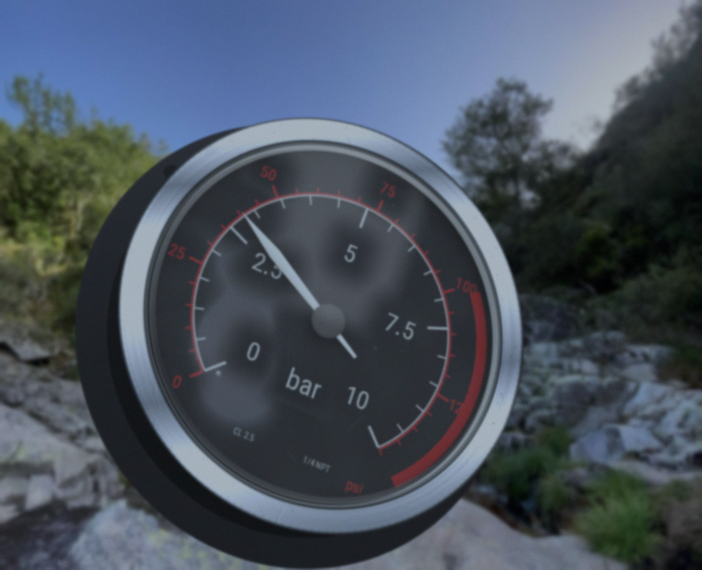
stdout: value=2.75 unit=bar
